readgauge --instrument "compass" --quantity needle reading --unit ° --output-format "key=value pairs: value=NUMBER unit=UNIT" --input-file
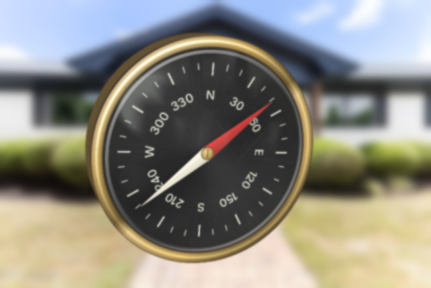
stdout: value=50 unit=°
